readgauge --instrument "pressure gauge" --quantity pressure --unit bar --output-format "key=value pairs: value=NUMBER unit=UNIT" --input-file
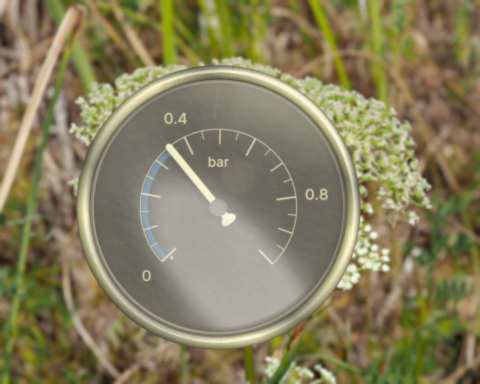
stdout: value=0.35 unit=bar
